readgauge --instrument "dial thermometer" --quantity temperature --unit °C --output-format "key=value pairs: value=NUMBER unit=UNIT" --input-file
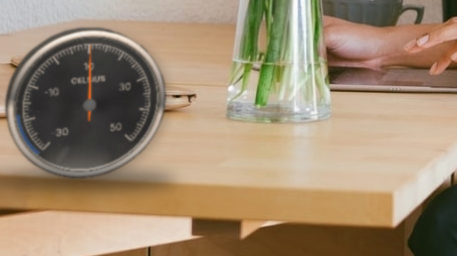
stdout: value=10 unit=°C
